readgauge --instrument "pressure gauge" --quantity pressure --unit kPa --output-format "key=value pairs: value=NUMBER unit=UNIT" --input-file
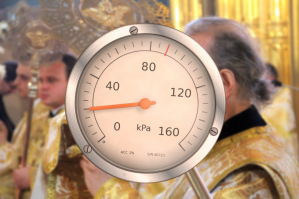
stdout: value=20 unit=kPa
